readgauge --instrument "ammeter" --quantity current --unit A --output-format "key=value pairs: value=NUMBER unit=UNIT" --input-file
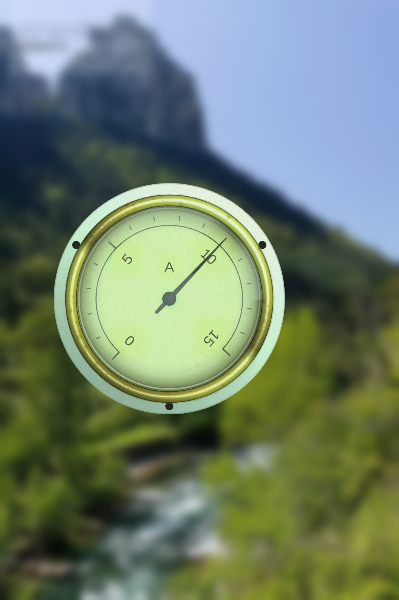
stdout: value=10 unit=A
